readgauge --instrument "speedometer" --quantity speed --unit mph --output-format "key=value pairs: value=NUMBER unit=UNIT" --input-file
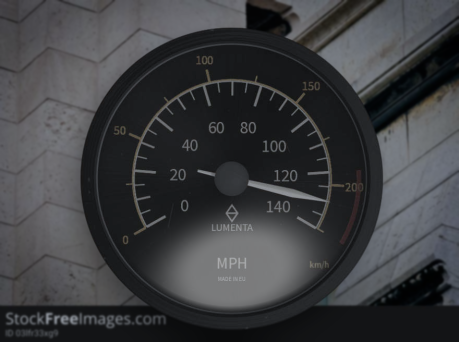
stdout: value=130 unit=mph
